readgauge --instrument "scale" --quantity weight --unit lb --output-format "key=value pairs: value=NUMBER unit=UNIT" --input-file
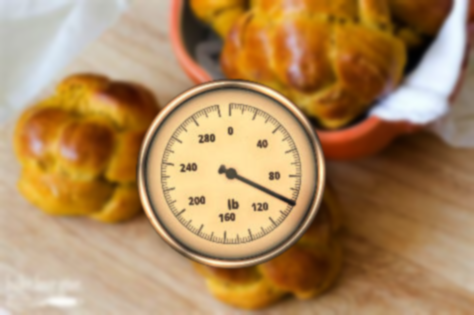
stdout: value=100 unit=lb
